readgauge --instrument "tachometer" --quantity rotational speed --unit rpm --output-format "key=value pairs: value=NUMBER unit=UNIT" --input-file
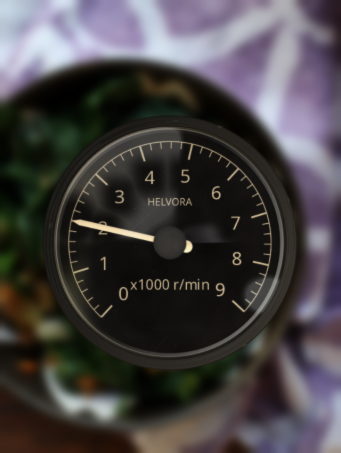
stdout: value=2000 unit=rpm
